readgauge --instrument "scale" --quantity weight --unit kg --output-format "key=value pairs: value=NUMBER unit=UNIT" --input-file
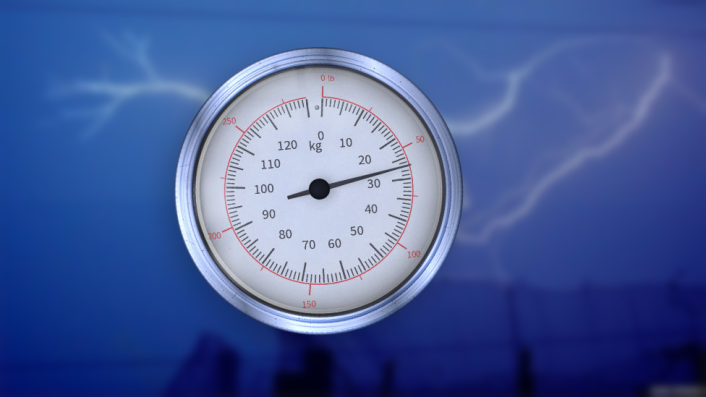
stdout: value=27 unit=kg
